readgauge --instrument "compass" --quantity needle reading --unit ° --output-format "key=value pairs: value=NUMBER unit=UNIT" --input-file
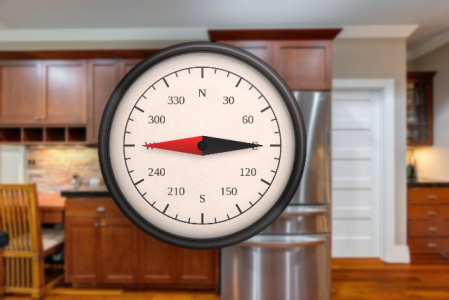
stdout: value=270 unit=°
